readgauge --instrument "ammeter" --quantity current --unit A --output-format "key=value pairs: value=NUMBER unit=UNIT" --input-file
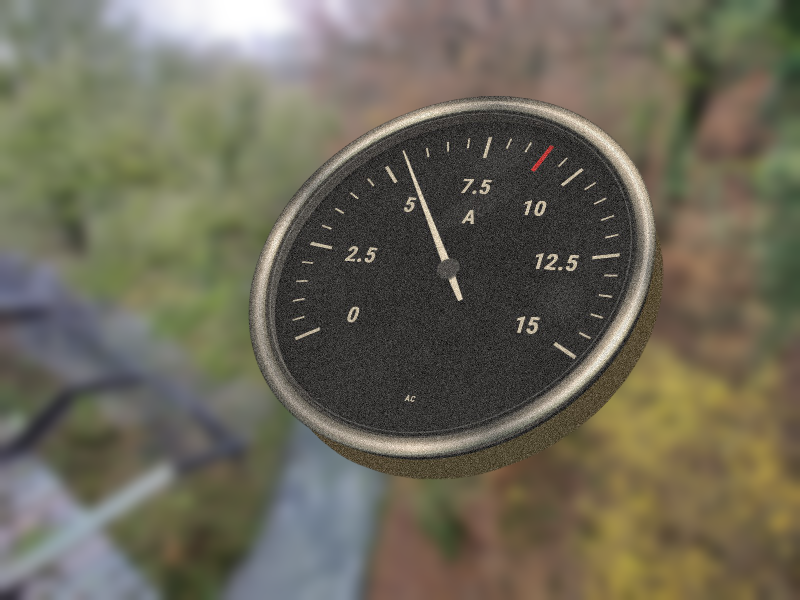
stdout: value=5.5 unit=A
